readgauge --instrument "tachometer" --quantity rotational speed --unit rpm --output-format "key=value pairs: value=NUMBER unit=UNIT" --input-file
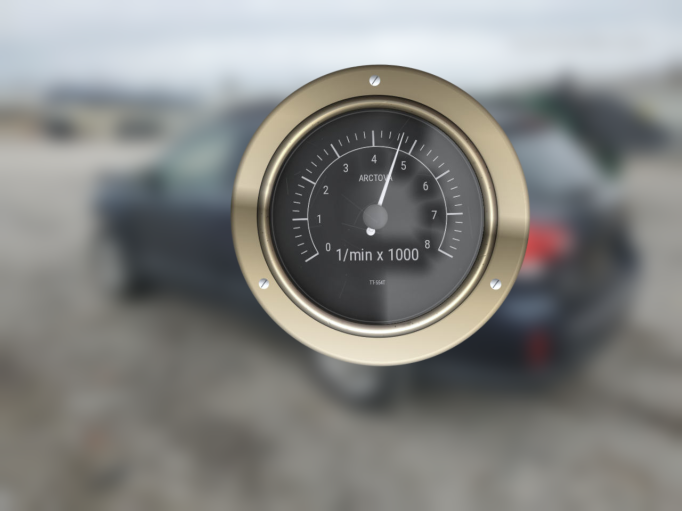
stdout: value=4700 unit=rpm
